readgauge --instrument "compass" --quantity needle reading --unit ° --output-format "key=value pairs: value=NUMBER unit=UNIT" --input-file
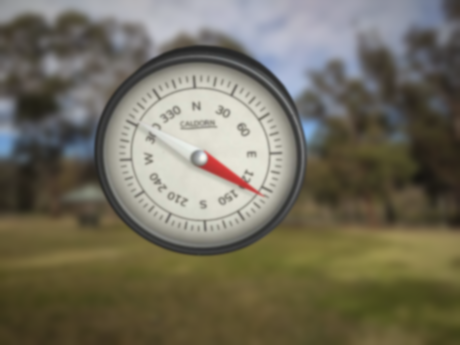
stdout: value=125 unit=°
